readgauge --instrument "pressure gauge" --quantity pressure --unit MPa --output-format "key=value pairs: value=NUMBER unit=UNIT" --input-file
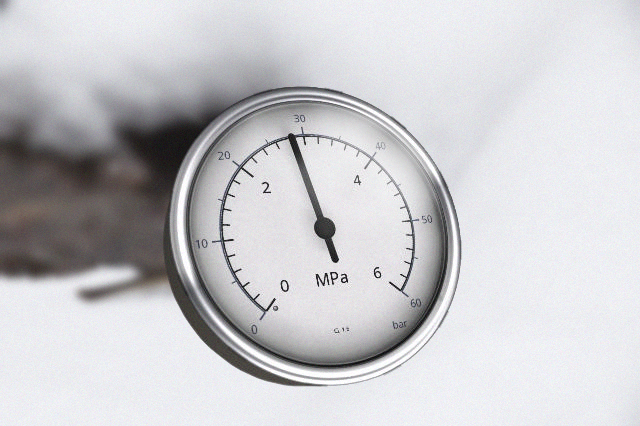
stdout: value=2.8 unit=MPa
